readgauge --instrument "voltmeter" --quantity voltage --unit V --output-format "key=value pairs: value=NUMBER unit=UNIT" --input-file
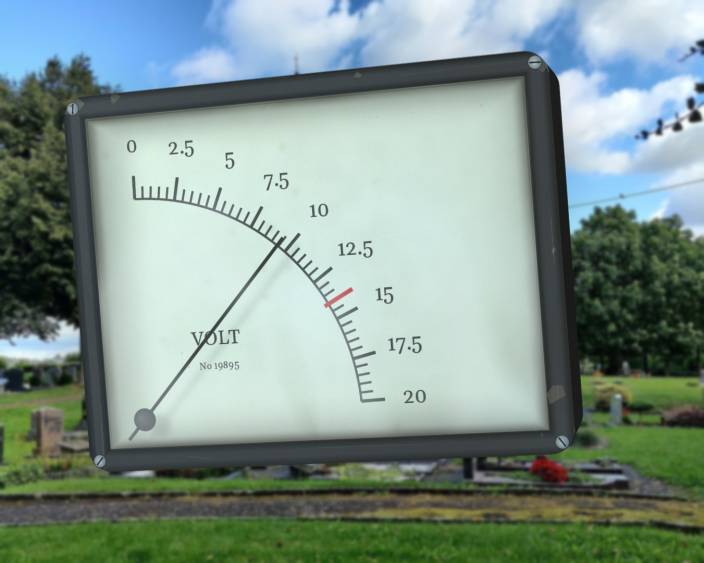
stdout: value=9.5 unit=V
